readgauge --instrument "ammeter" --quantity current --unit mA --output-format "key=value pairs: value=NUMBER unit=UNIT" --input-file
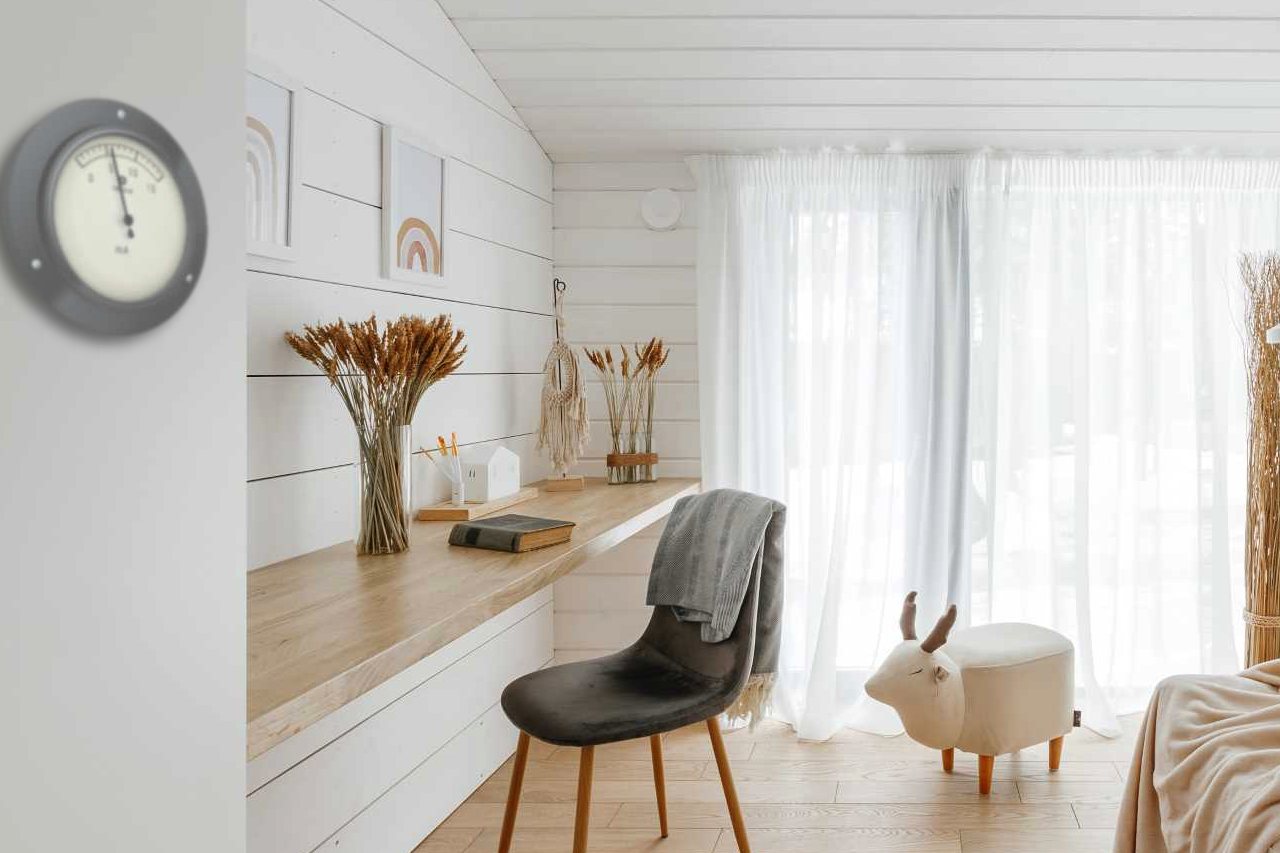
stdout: value=5 unit=mA
